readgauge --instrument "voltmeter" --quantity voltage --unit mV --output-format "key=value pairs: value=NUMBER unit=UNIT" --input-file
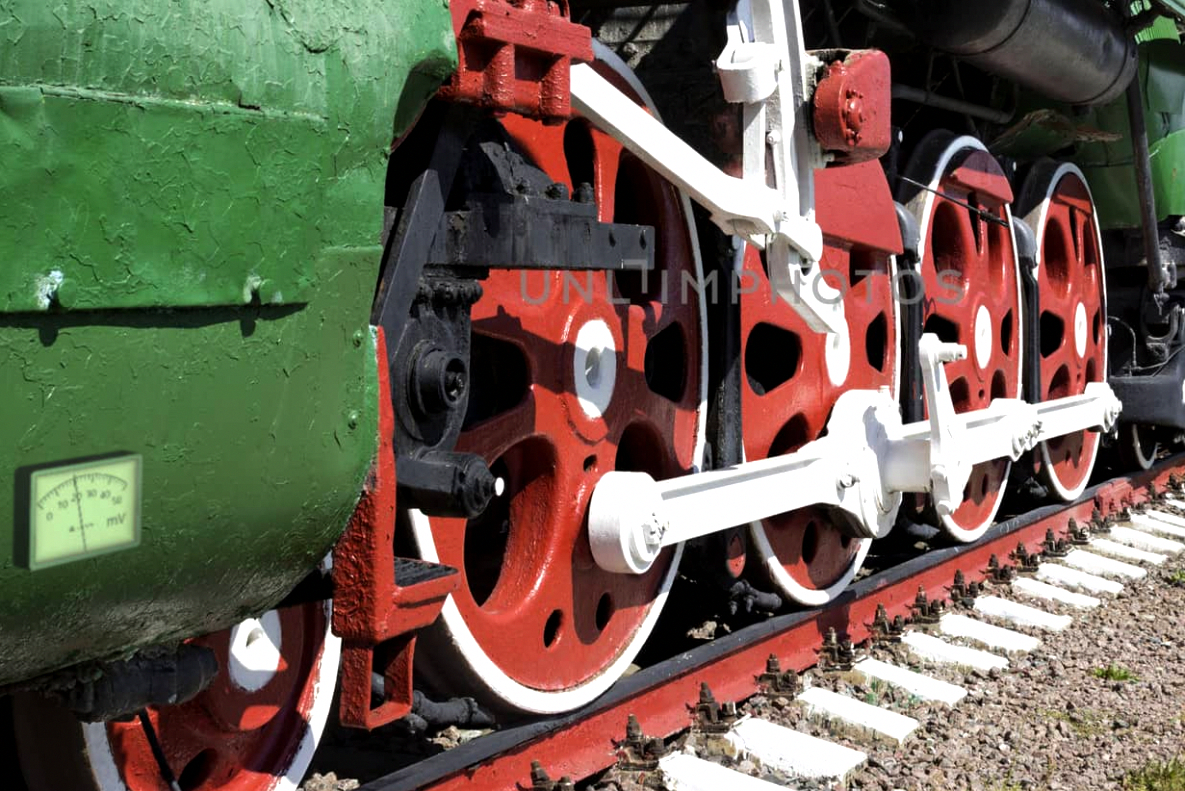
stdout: value=20 unit=mV
